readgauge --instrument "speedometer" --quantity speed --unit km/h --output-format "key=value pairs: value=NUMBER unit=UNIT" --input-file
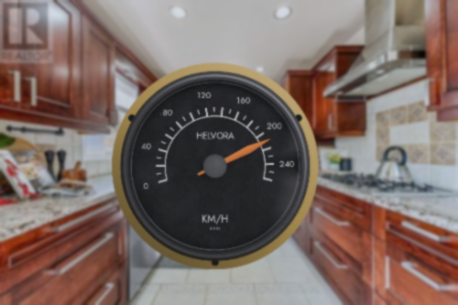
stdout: value=210 unit=km/h
